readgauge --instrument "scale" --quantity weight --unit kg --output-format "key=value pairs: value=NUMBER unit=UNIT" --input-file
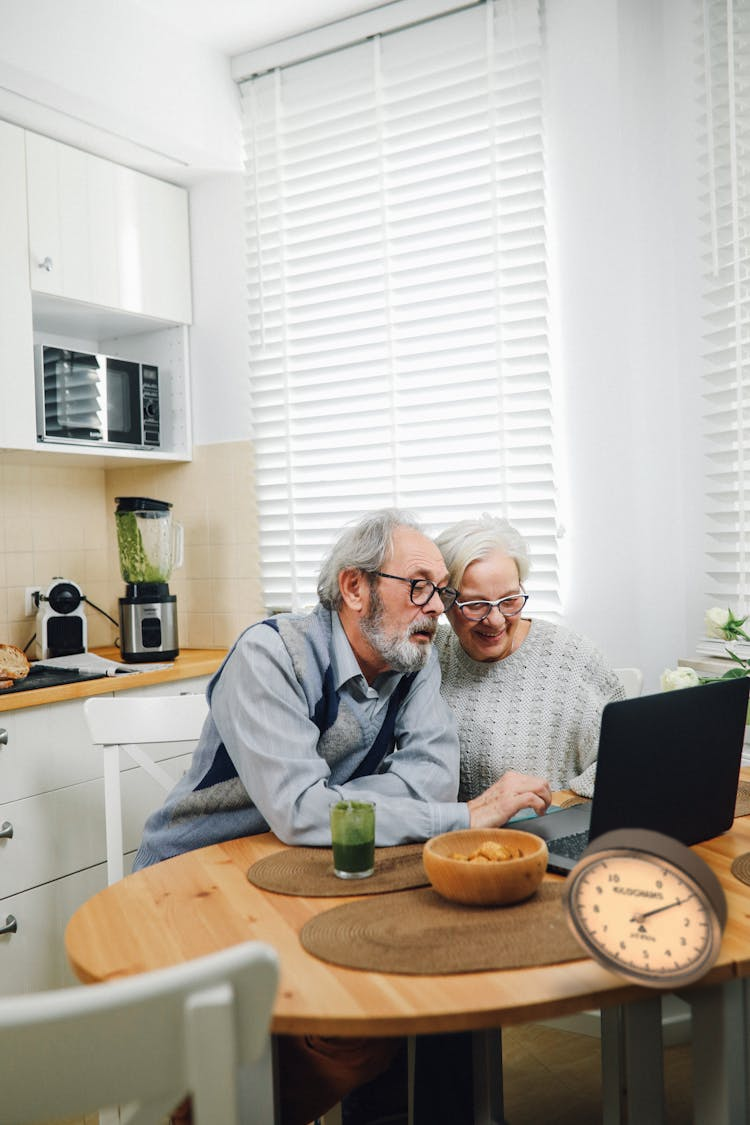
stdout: value=1 unit=kg
